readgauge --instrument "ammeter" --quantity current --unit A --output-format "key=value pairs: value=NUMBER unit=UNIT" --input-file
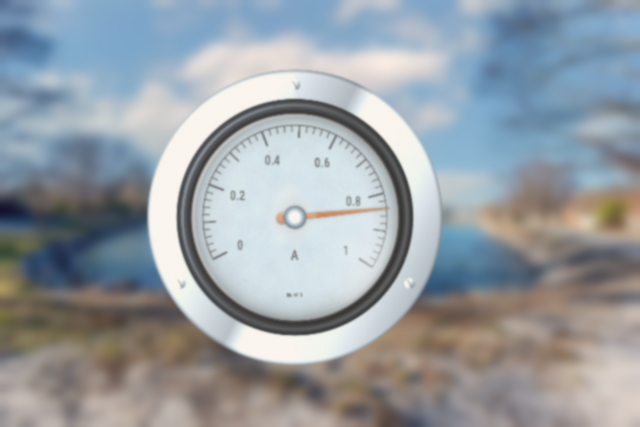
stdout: value=0.84 unit=A
